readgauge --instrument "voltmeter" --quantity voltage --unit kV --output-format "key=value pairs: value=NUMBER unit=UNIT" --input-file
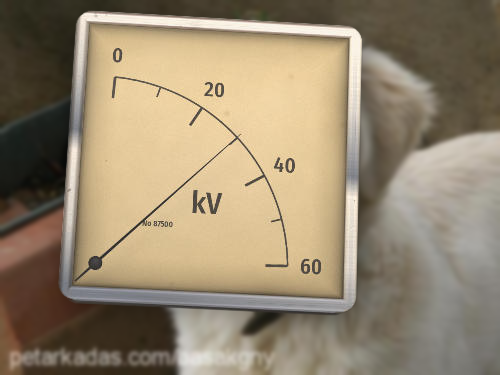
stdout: value=30 unit=kV
